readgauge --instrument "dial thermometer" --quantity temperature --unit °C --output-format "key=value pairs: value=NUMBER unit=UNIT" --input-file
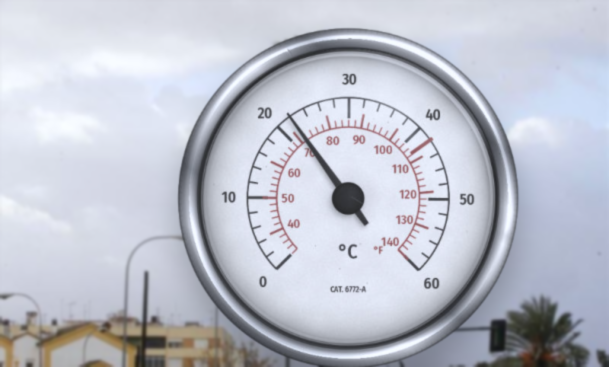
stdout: value=22 unit=°C
